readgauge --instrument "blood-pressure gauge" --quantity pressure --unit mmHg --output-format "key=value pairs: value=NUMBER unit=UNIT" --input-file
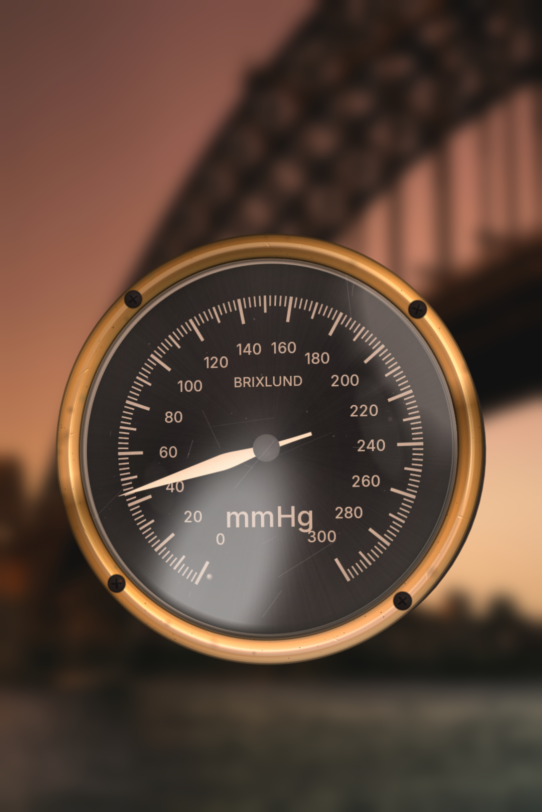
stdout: value=44 unit=mmHg
